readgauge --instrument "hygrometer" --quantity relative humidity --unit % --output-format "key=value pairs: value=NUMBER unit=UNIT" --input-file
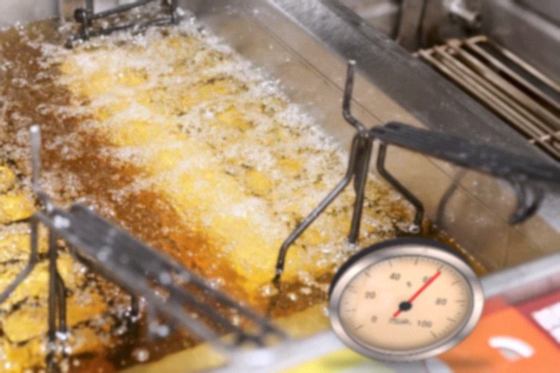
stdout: value=60 unit=%
